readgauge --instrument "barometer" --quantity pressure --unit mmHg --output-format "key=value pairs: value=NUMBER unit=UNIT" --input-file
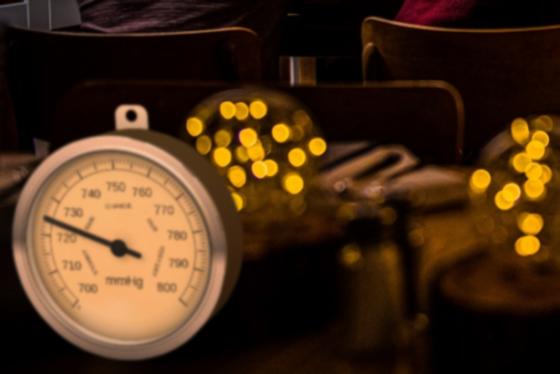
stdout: value=725 unit=mmHg
